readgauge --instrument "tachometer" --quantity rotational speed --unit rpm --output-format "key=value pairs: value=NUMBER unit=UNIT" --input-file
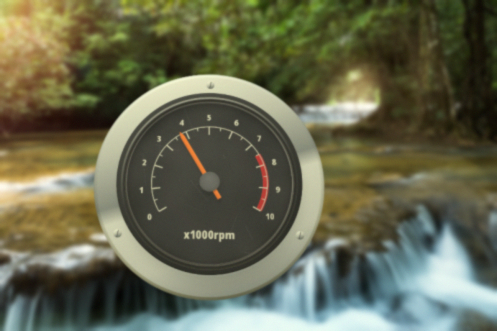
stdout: value=3750 unit=rpm
